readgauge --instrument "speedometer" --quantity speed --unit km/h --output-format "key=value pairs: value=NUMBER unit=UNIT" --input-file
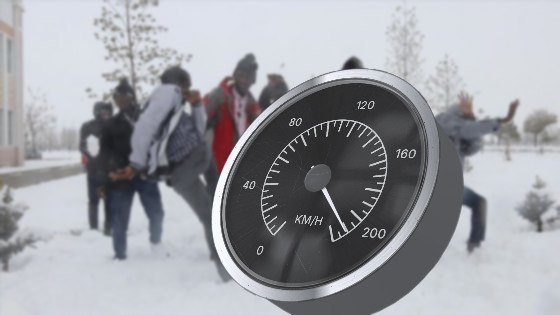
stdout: value=210 unit=km/h
